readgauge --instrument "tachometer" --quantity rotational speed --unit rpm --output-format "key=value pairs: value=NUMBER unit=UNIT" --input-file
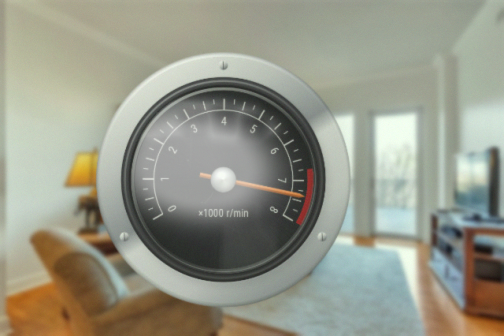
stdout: value=7375 unit=rpm
